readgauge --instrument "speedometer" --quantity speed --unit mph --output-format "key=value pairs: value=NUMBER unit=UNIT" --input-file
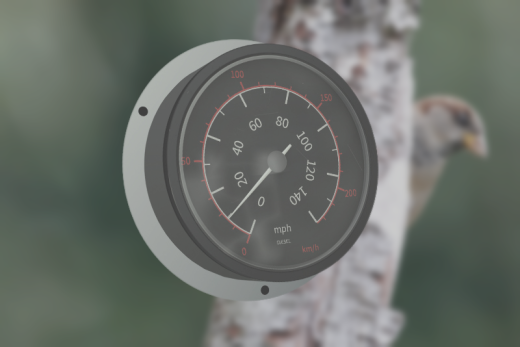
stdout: value=10 unit=mph
